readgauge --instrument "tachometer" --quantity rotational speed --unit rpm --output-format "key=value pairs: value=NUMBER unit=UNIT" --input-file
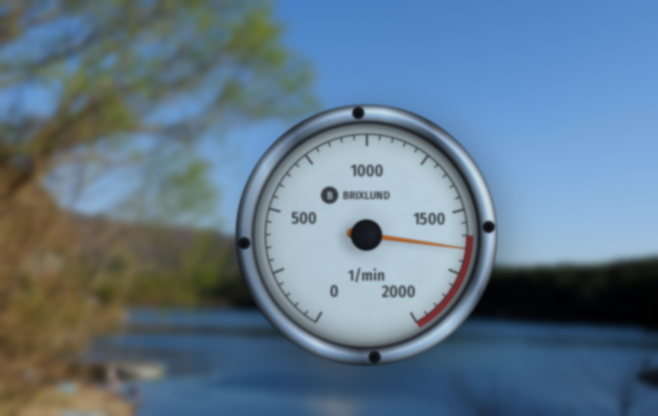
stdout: value=1650 unit=rpm
